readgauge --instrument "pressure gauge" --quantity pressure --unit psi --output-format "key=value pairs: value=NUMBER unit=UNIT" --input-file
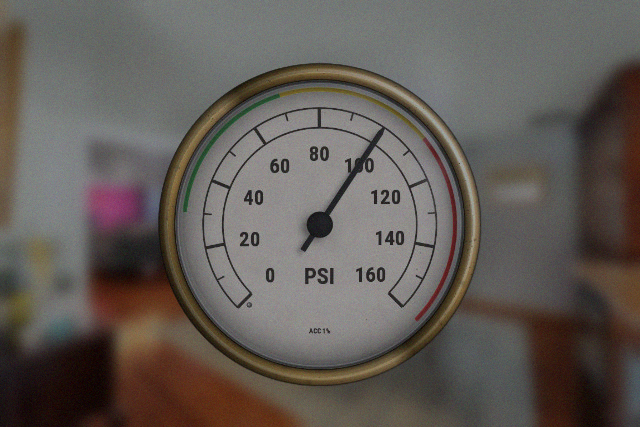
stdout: value=100 unit=psi
